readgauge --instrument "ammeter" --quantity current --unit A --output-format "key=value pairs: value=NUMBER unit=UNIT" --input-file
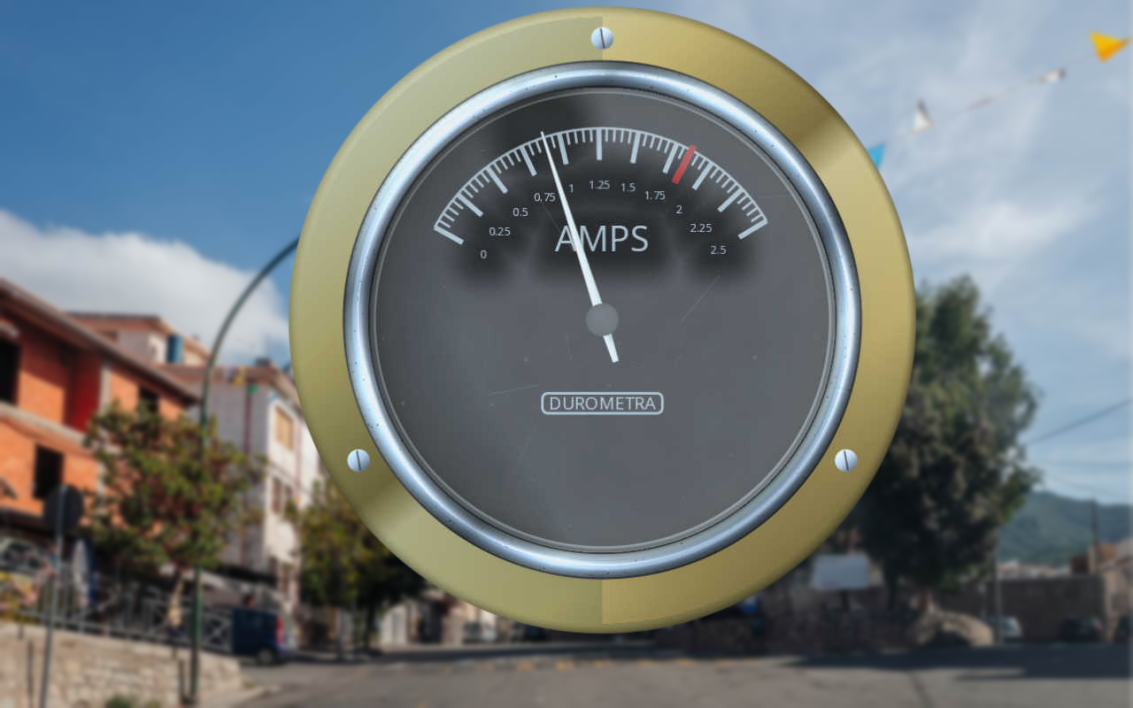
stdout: value=0.9 unit=A
